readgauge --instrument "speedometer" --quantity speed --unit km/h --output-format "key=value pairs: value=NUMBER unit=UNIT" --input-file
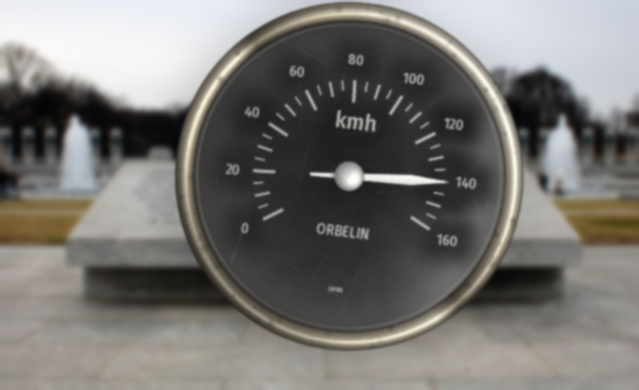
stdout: value=140 unit=km/h
